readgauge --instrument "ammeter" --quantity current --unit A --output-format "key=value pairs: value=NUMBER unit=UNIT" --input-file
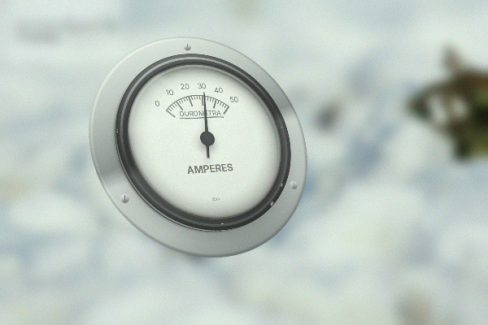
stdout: value=30 unit=A
